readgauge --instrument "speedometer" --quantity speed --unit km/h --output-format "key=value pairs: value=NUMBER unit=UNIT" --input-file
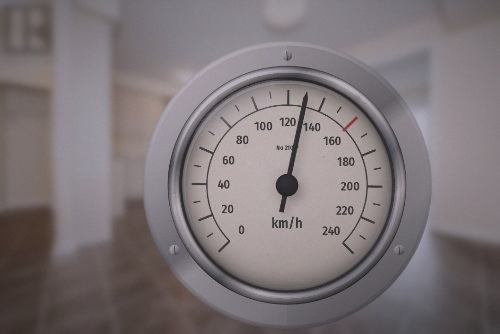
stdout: value=130 unit=km/h
